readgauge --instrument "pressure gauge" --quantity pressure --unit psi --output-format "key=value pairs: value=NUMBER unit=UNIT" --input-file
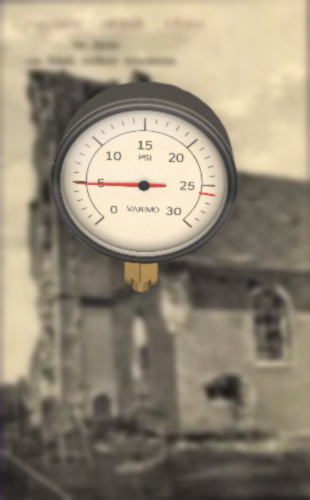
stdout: value=5 unit=psi
